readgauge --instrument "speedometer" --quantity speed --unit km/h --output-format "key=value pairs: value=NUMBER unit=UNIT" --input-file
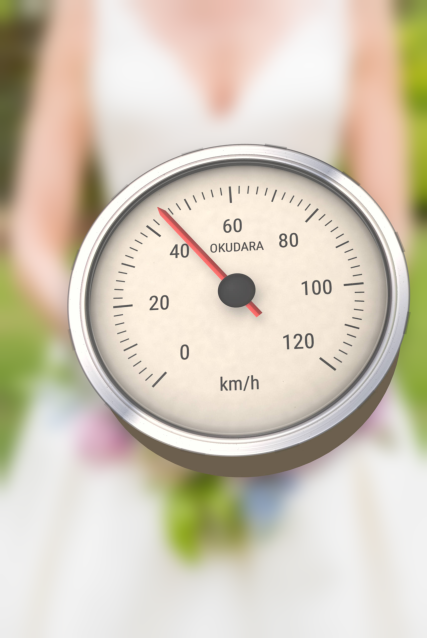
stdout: value=44 unit=km/h
